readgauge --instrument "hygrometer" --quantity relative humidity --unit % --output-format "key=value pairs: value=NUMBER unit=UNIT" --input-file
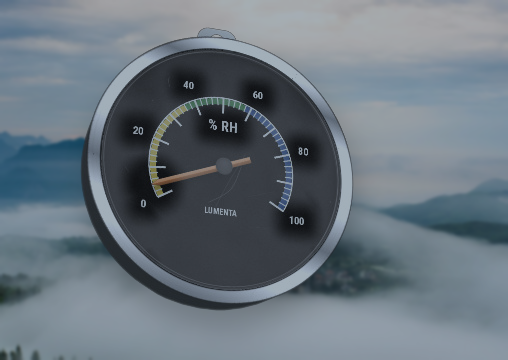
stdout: value=4 unit=%
